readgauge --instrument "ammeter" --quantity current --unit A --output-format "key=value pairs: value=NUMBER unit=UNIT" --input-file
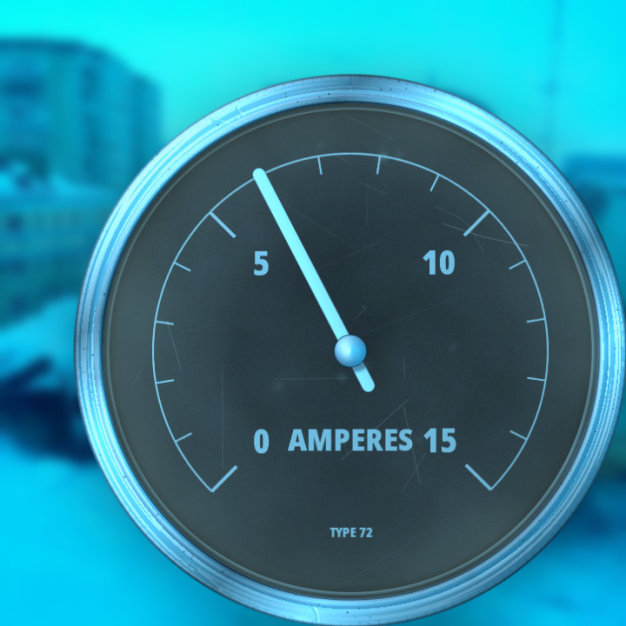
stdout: value=6 unit=A
